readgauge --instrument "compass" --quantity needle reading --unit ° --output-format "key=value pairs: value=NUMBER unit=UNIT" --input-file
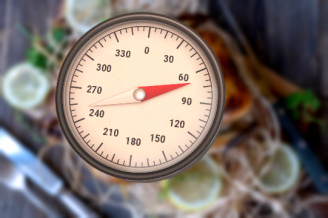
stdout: value=70 unit=°
